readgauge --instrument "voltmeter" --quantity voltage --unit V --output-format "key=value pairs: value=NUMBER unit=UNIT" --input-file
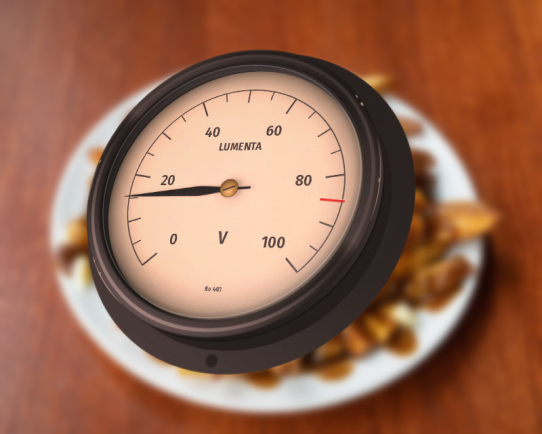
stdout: value=15 unit=V
